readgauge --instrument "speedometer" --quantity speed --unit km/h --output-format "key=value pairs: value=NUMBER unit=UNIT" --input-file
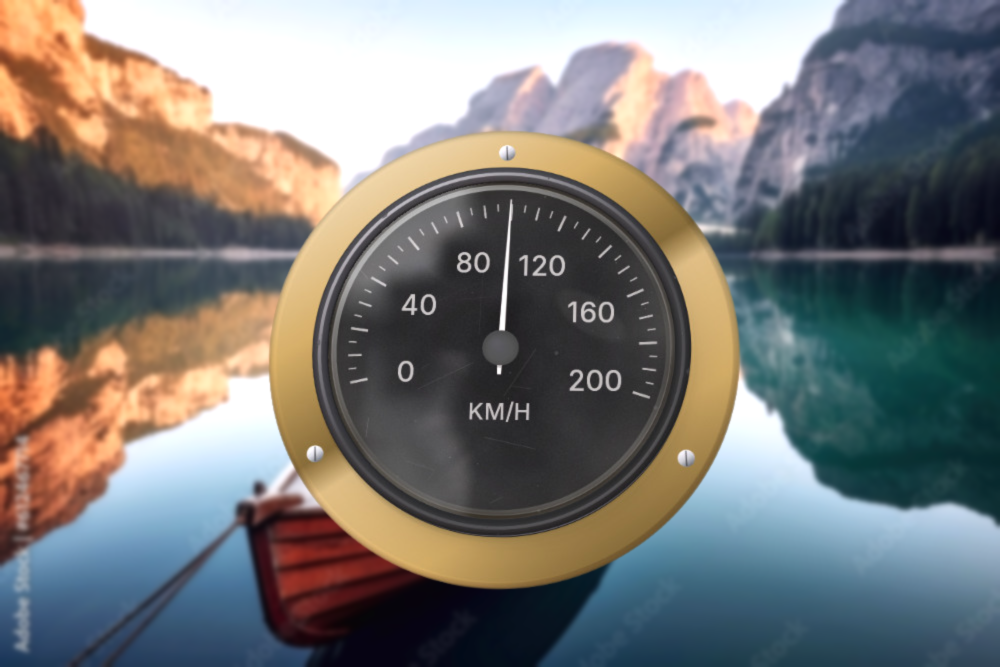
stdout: value=100 unit=km/h
